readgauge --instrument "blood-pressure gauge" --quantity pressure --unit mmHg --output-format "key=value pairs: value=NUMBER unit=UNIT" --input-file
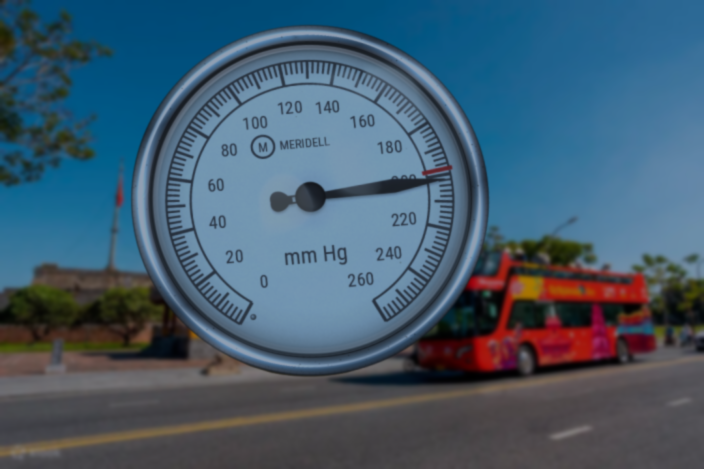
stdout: value=202 unit=mmHg
